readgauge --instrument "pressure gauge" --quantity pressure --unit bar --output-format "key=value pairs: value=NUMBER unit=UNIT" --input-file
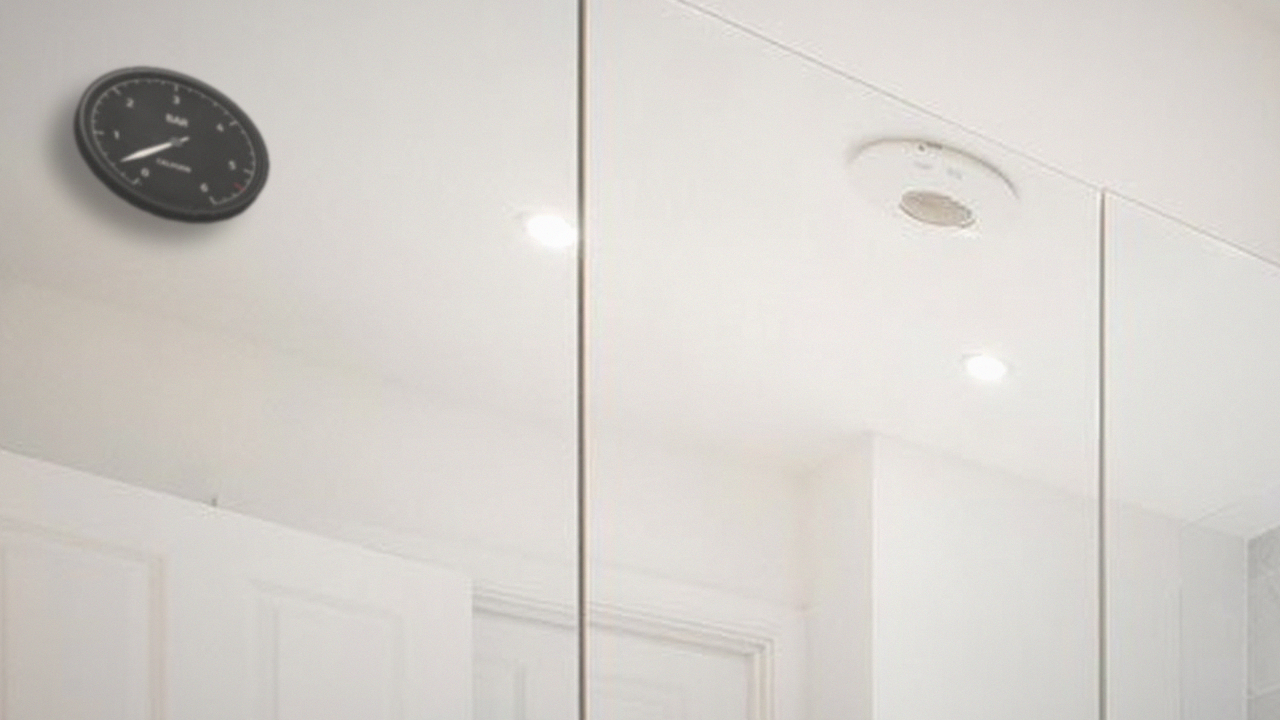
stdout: value=0.4 unit=bar
